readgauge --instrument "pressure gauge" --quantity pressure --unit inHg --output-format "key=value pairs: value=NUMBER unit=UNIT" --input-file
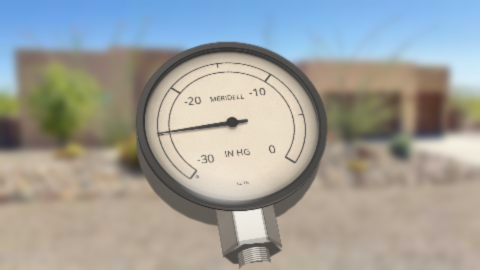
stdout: value=-25 unit=inHg
